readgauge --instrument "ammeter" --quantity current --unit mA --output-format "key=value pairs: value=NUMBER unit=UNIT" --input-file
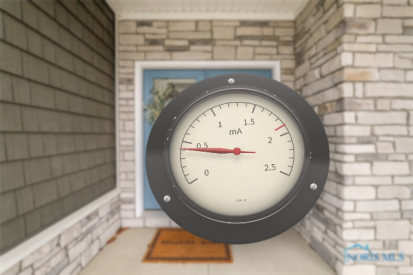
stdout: value=0.4 unit=mA
